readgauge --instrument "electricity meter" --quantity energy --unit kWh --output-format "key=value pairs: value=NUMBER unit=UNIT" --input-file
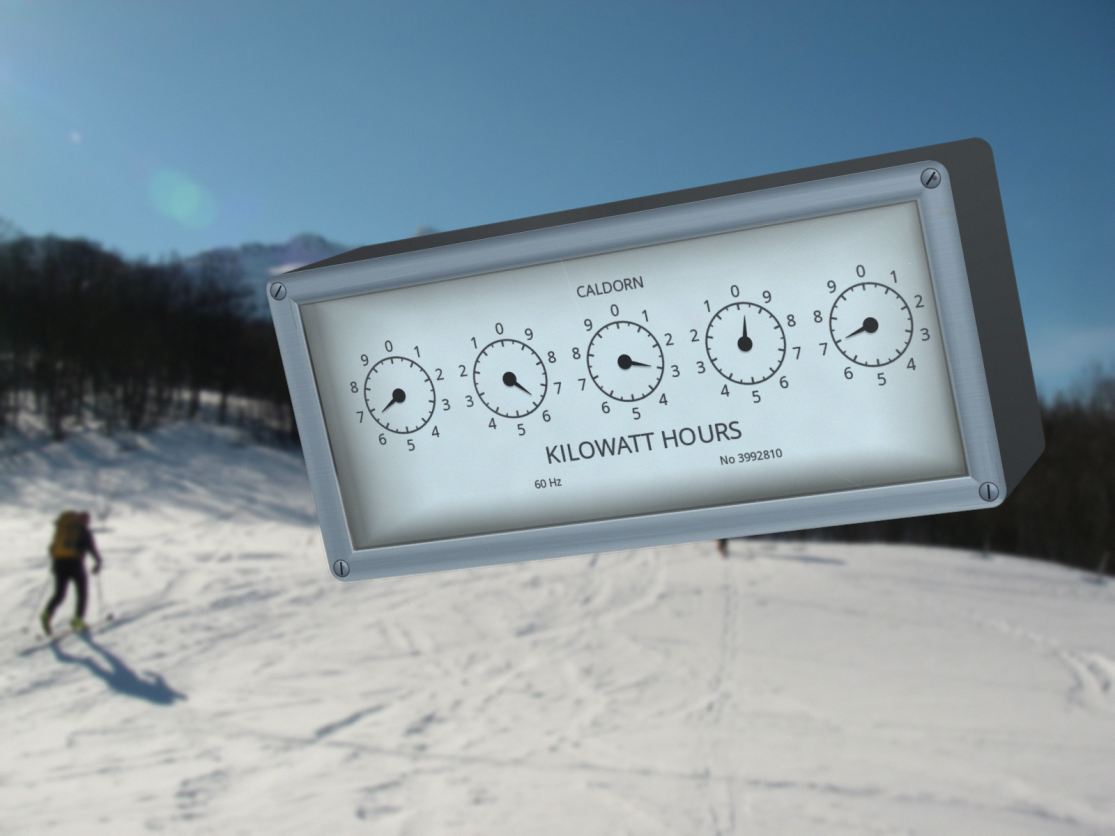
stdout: value=66297 unit=kWh
